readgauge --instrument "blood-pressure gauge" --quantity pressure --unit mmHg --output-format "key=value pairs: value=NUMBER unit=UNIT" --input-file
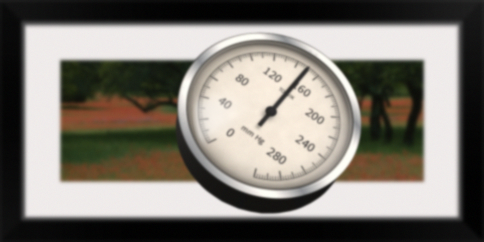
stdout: value=150 unit=mmHg
